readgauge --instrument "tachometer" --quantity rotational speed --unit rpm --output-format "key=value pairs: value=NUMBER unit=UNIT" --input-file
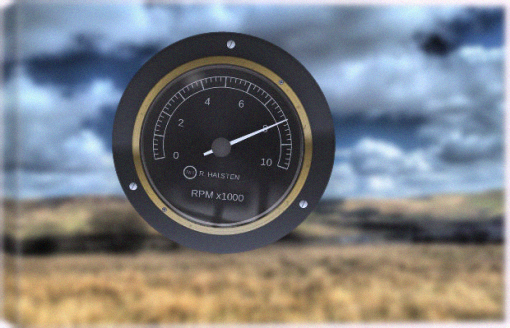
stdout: value=8000 unit=rpm
